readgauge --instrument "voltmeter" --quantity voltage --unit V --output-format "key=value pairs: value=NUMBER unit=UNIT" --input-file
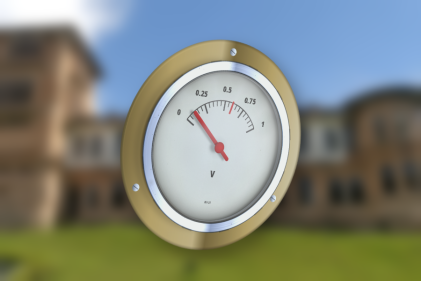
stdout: value=0.1 unit=V
